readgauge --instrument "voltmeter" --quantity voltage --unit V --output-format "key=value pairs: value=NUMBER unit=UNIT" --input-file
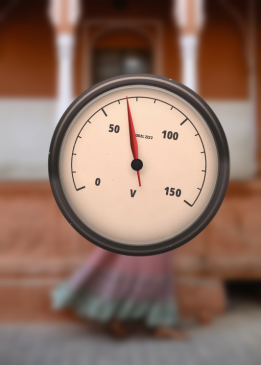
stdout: value=65 unit=V
